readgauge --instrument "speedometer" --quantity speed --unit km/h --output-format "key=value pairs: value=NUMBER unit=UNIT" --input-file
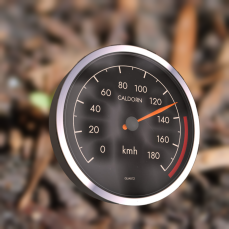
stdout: value=130 unit=km/h
